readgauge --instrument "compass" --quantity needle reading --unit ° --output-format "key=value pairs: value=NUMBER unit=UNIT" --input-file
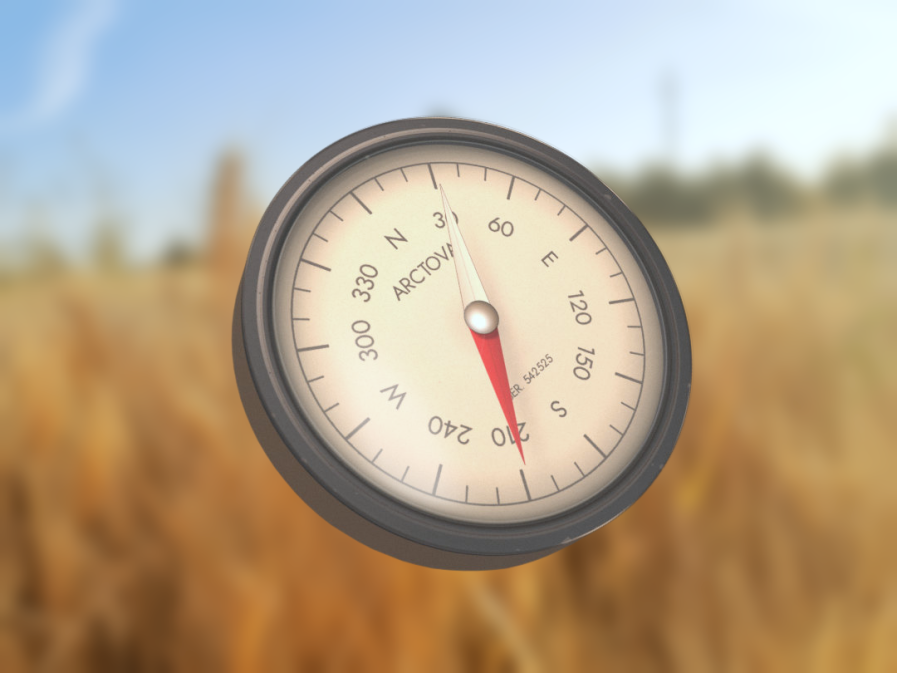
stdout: value=210 unit=°
